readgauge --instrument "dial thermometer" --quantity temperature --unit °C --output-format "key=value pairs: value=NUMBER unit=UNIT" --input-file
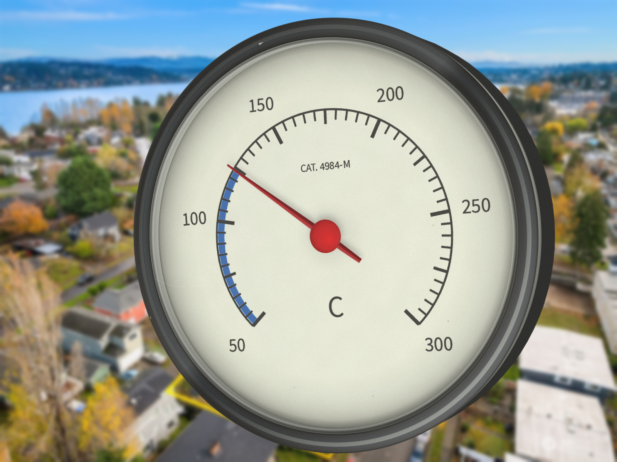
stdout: value=125 unit=°C
